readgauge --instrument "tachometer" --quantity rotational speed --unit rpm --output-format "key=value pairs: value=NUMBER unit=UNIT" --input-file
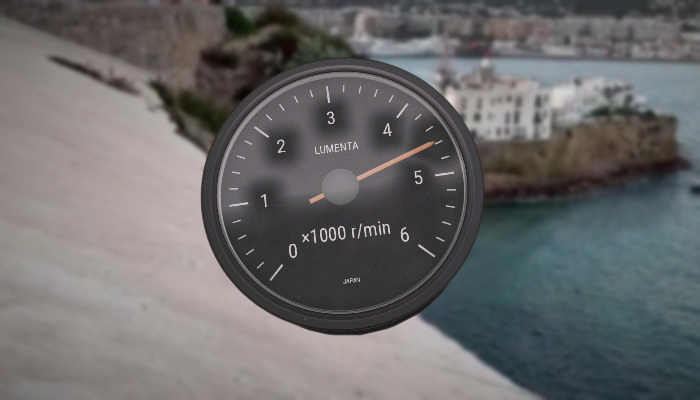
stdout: value=4600 unit=rpm
